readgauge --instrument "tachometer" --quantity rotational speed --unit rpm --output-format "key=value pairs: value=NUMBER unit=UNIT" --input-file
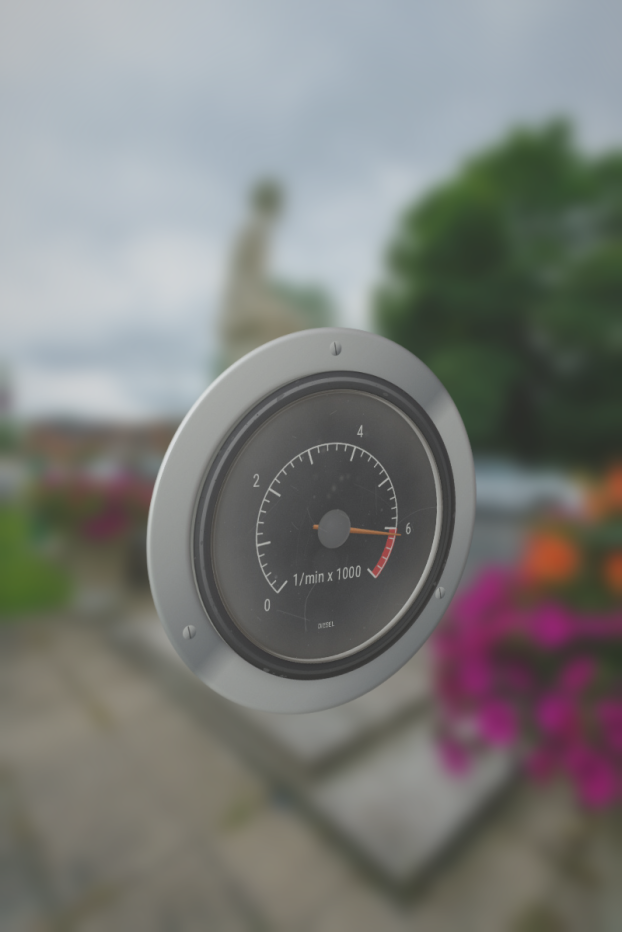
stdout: value=6100 unit=rpm
